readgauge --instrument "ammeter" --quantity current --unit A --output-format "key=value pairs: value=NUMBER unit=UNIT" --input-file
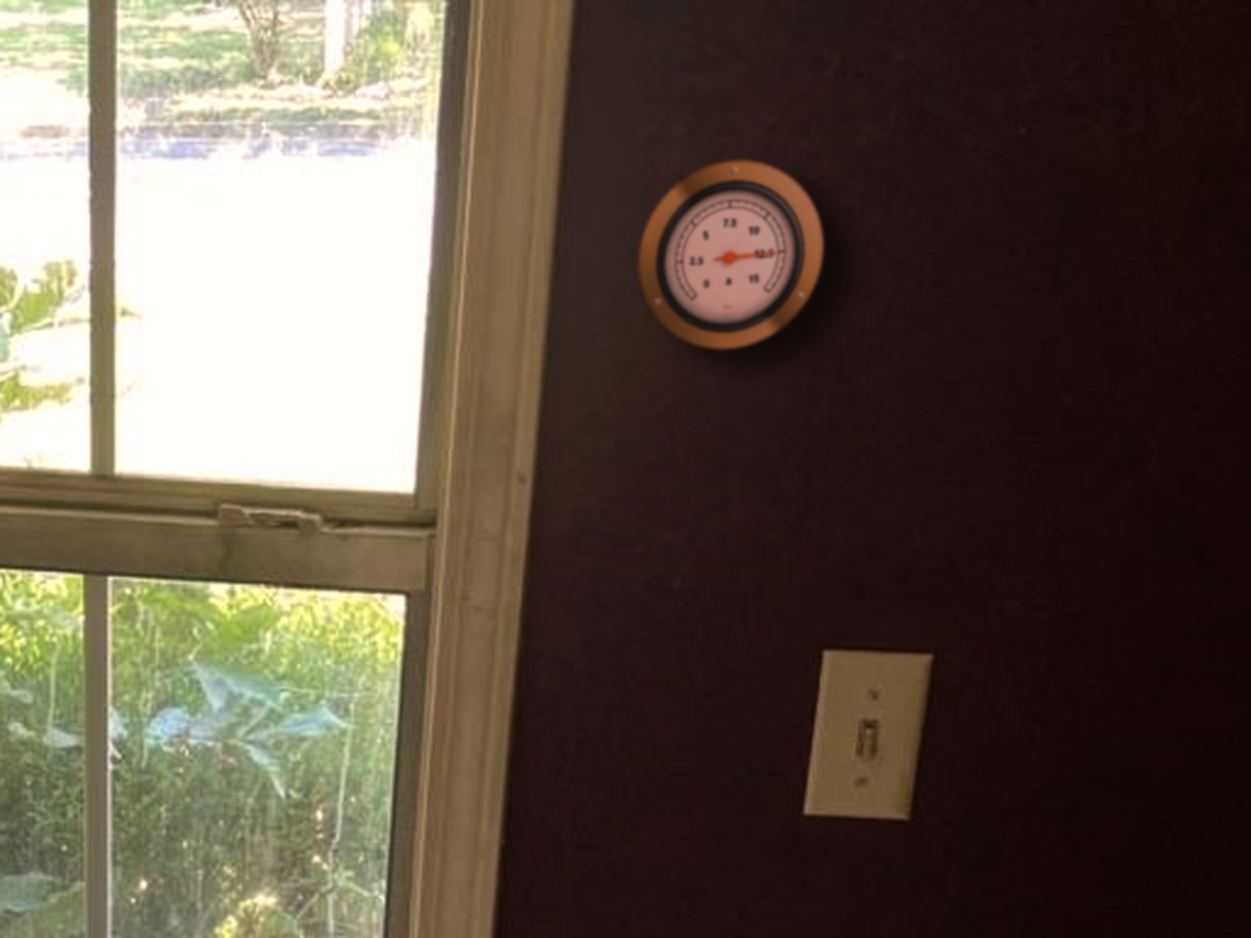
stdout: value=12.5 unit=A
